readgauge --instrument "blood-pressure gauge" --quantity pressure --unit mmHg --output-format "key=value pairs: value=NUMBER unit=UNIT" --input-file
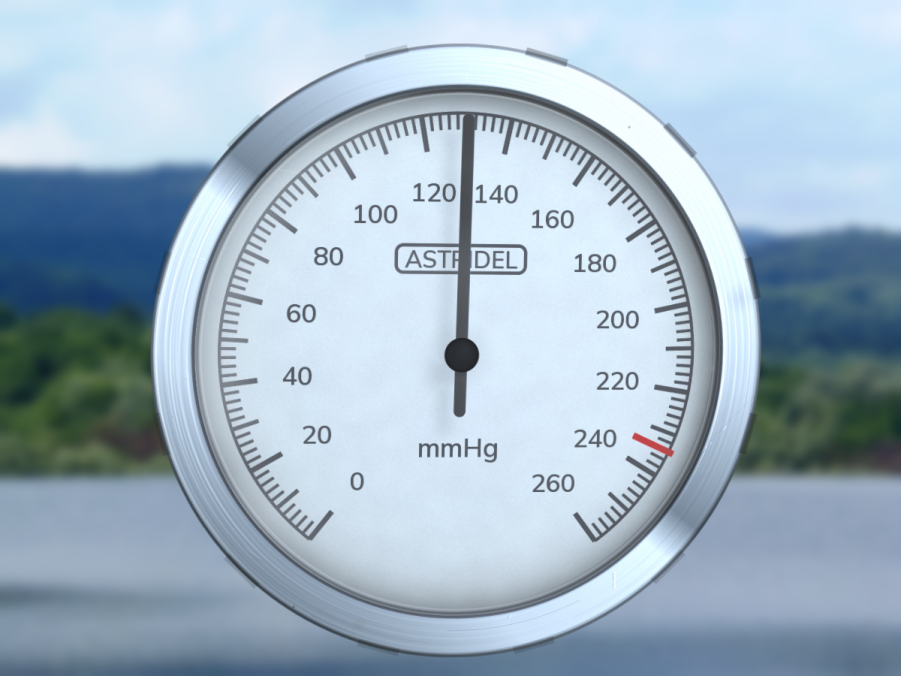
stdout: value=130 unit=mmHg
